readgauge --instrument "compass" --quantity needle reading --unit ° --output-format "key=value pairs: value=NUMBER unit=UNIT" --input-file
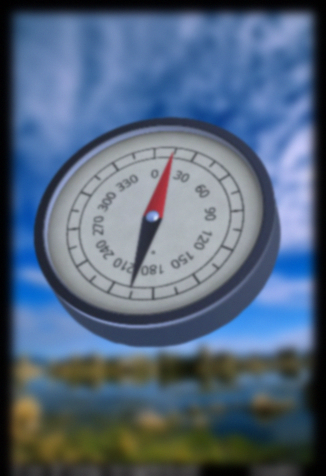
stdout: value=15 unit=°
